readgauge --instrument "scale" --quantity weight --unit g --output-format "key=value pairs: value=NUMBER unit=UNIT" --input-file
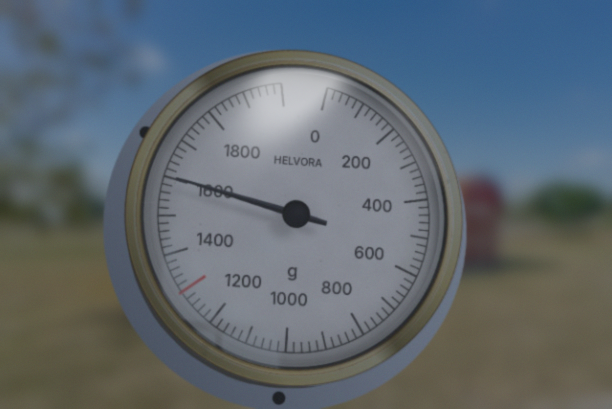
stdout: value=1600 unit=g
